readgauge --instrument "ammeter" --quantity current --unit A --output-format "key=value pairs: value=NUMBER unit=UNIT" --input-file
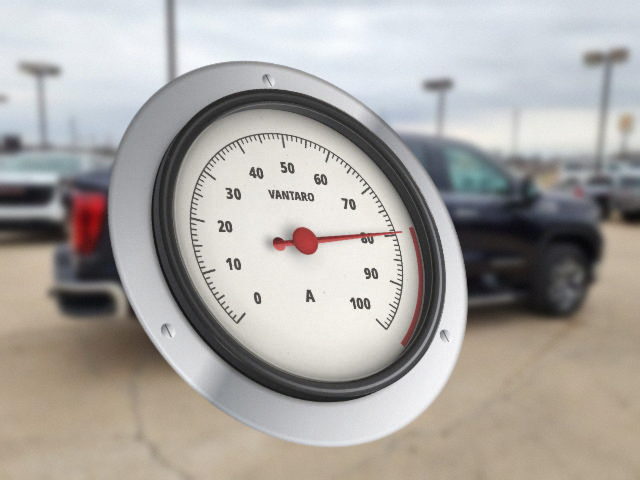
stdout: value=80 unit=A
